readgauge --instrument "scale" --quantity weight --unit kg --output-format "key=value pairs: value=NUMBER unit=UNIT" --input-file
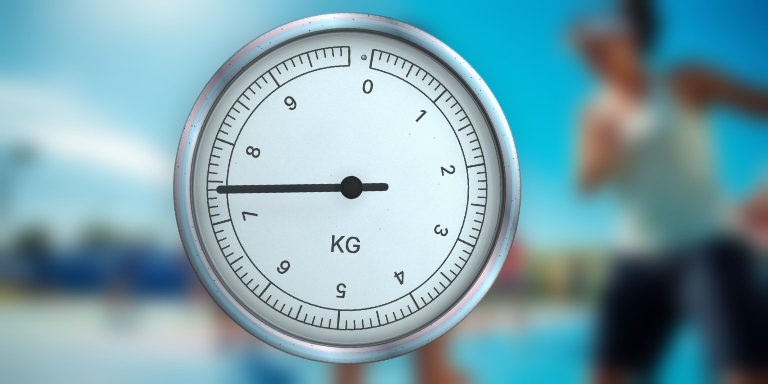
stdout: value=7.4 unit=kg
